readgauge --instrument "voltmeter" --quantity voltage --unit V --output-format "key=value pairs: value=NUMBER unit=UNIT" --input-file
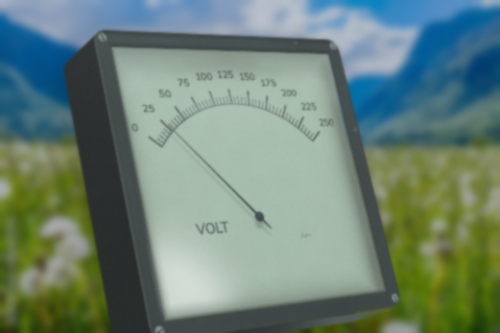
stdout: value=25 unit=V
